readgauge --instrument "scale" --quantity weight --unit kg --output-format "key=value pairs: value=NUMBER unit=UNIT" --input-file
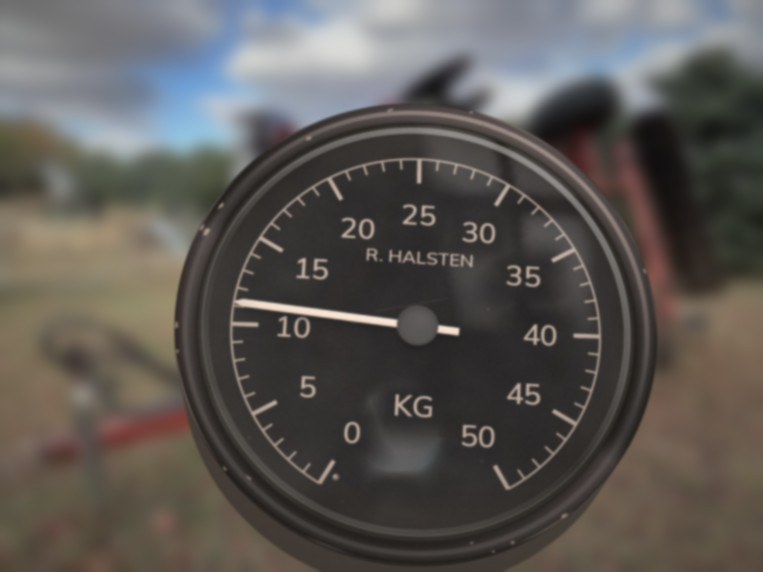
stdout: value=11 unit=kg
